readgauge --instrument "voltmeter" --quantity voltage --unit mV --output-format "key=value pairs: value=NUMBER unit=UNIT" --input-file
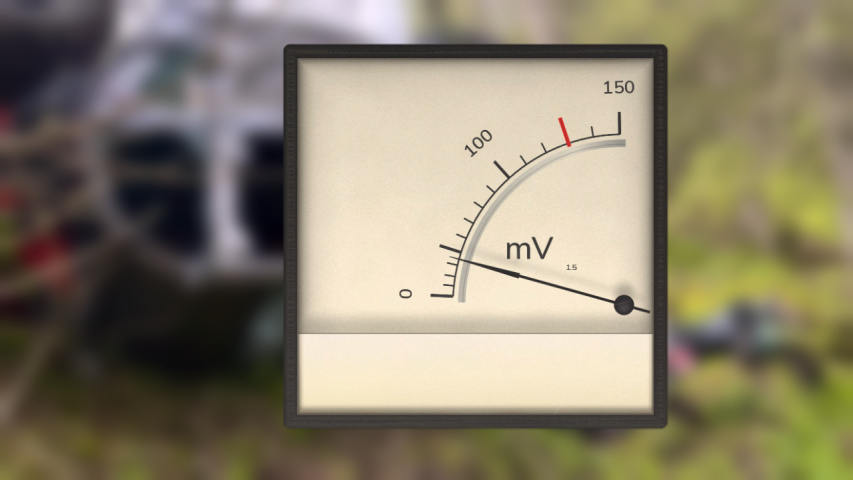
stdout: value=45 unit=mV
